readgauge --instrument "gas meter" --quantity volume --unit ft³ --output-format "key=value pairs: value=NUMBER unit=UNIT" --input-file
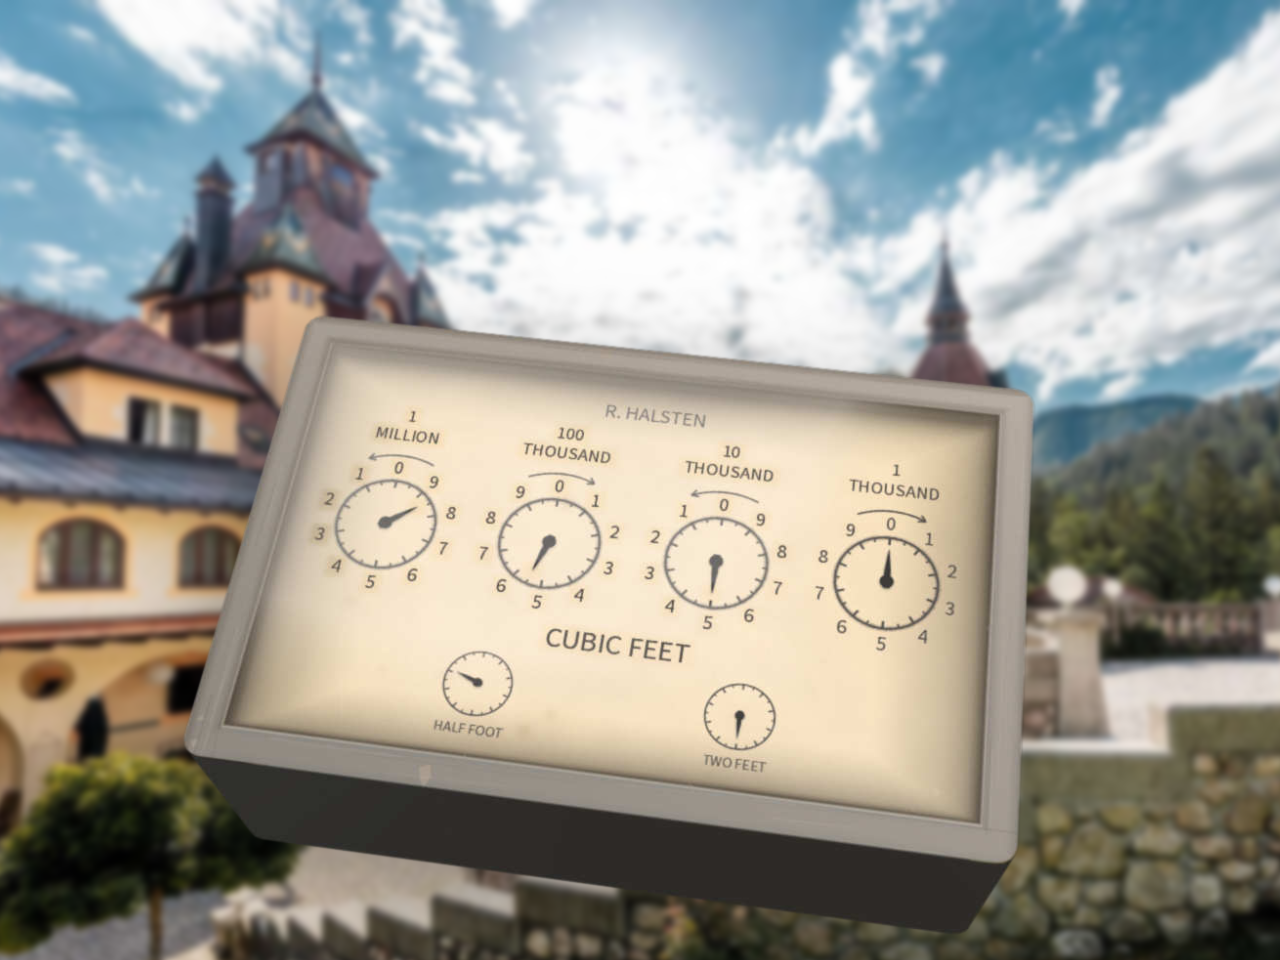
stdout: value=855000 unit=ft³
